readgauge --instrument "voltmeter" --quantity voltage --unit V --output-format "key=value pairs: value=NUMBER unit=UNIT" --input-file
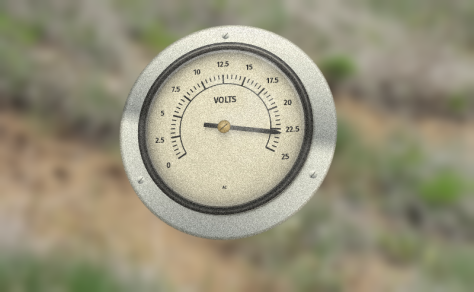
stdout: value=23 unit=V
